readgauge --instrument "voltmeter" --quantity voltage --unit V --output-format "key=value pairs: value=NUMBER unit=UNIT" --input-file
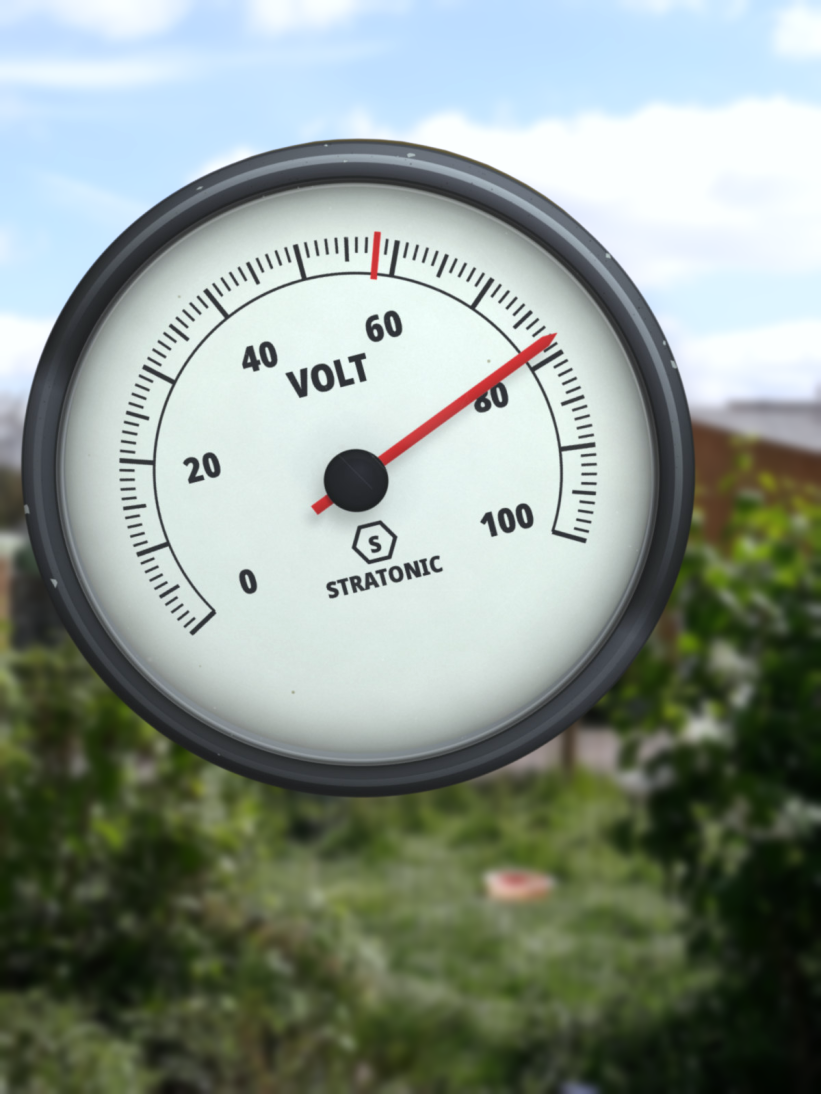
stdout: value=78 unit=V
